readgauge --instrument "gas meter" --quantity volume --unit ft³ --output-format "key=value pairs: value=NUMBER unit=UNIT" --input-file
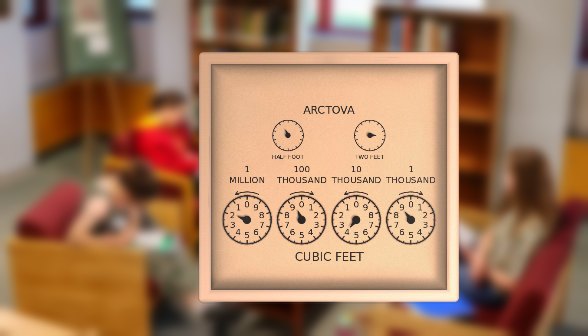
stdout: value=193900 unit=ft³
